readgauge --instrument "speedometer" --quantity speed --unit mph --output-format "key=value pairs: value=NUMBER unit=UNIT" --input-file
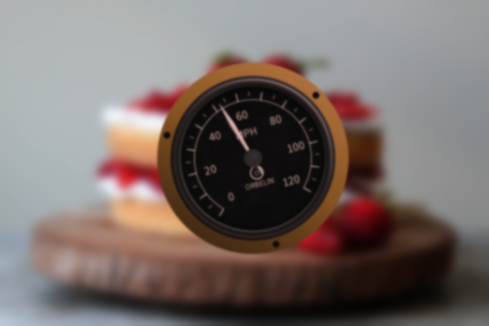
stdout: value=52.5 unit=mph
